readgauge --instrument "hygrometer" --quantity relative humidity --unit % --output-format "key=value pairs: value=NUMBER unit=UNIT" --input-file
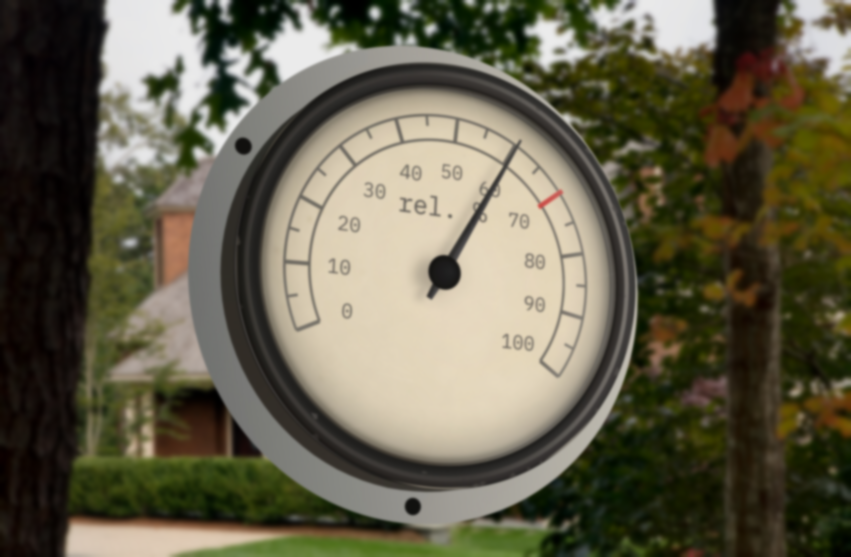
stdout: value=60 unit=%
